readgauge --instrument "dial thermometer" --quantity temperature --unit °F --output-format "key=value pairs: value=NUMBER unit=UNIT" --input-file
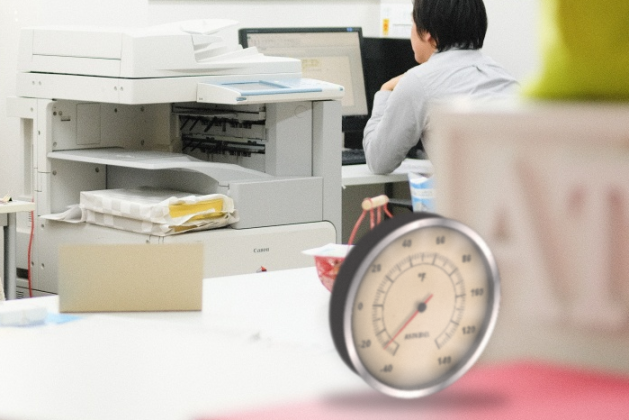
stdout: value=-30 unit=°F
